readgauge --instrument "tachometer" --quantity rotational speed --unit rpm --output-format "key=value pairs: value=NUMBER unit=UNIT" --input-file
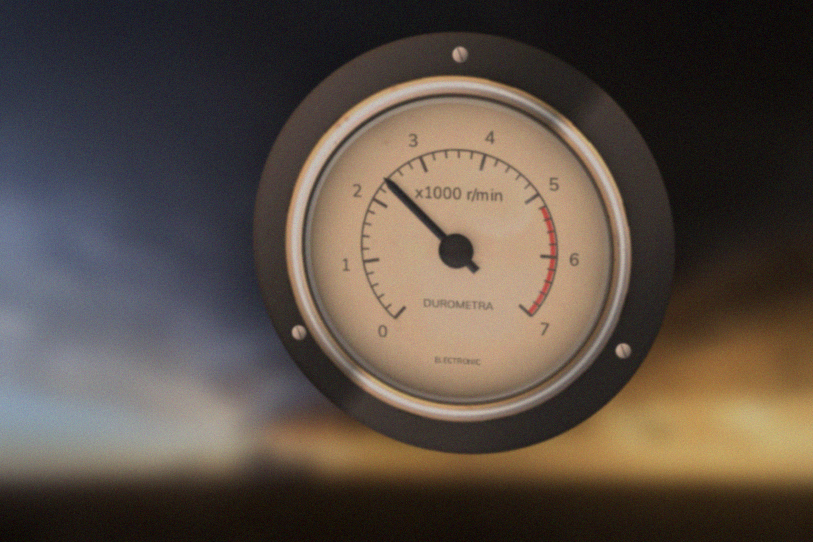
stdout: value=2400 unit=rpm
